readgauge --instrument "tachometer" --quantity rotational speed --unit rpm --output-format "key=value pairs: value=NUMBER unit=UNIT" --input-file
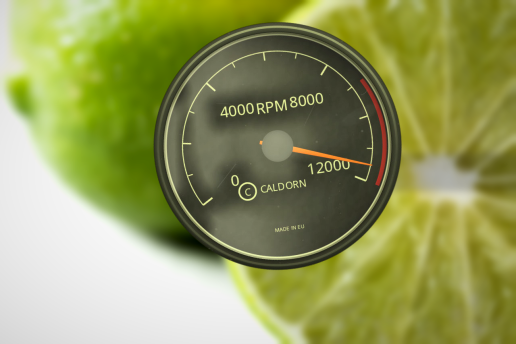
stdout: value=11500 unit=rpm
